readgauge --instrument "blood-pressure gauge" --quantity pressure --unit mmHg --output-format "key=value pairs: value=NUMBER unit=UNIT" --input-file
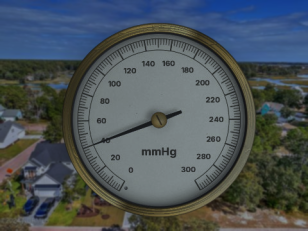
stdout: value=40 unit=mmHg
